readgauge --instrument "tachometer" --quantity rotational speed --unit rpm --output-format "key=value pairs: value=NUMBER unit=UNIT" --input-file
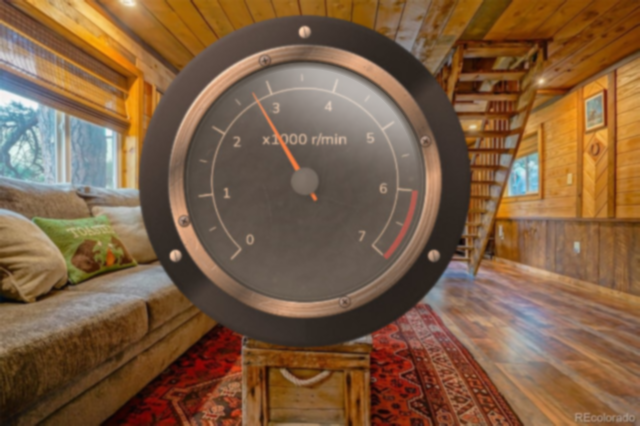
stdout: value=2750 unit=rpm
